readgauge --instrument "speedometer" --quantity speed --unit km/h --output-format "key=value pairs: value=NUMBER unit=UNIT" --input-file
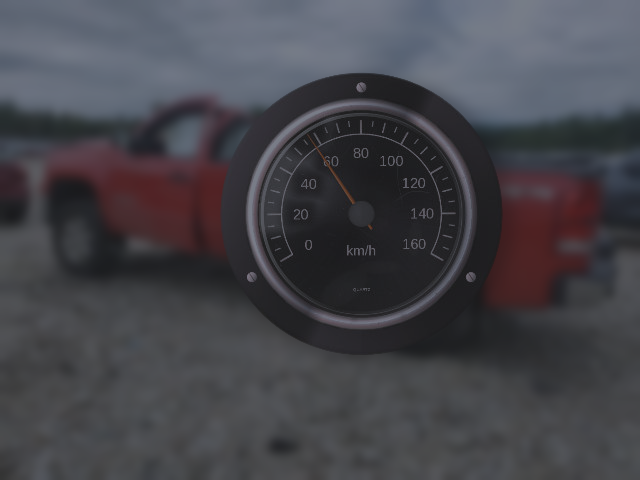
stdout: value=57.5 unit=km/h
